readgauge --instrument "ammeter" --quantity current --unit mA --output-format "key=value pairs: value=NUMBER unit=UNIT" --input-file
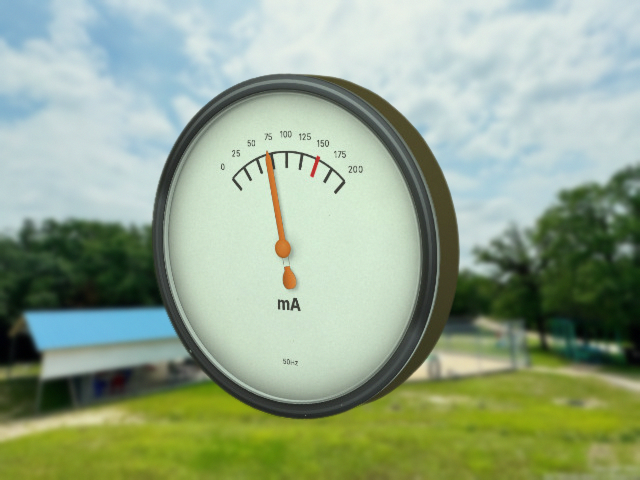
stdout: value=75 unit=mA
